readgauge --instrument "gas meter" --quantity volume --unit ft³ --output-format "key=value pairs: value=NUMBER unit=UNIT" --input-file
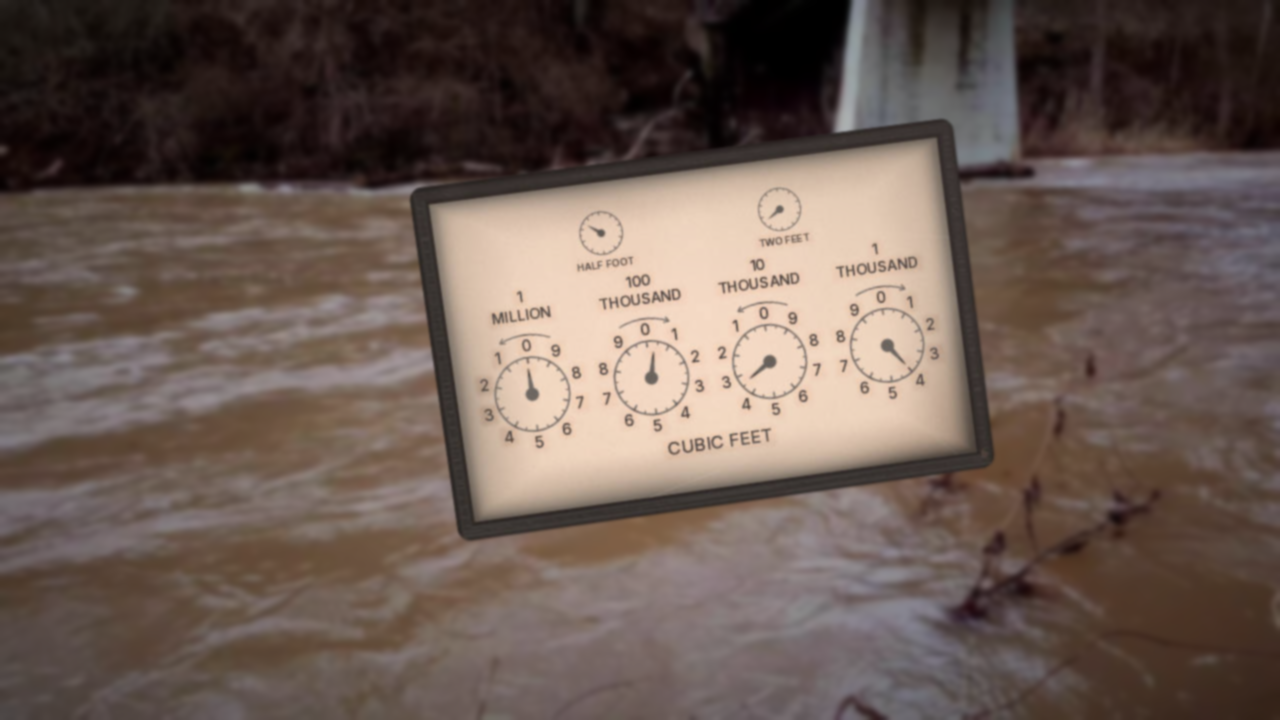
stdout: value=3400 unit=ft³
